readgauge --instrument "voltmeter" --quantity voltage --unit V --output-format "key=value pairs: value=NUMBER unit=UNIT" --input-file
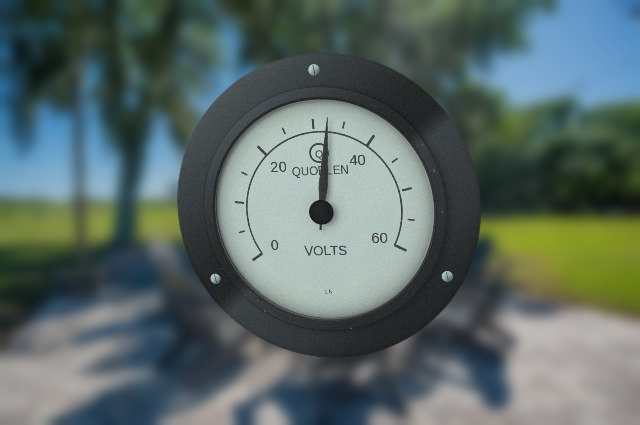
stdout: value=32.5 unit=V
